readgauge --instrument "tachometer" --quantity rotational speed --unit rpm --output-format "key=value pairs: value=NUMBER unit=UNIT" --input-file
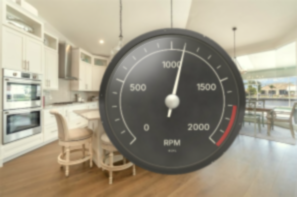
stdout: value=1100 unit=rpm
